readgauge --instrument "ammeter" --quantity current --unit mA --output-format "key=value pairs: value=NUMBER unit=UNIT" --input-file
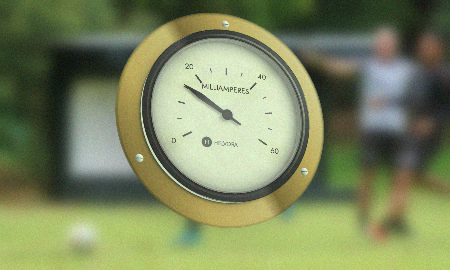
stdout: value=15 unit=mA
